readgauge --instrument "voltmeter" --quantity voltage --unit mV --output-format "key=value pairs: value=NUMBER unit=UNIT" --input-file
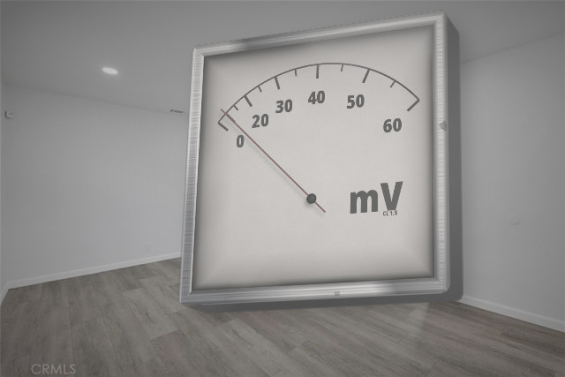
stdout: value=10 unit=mV
